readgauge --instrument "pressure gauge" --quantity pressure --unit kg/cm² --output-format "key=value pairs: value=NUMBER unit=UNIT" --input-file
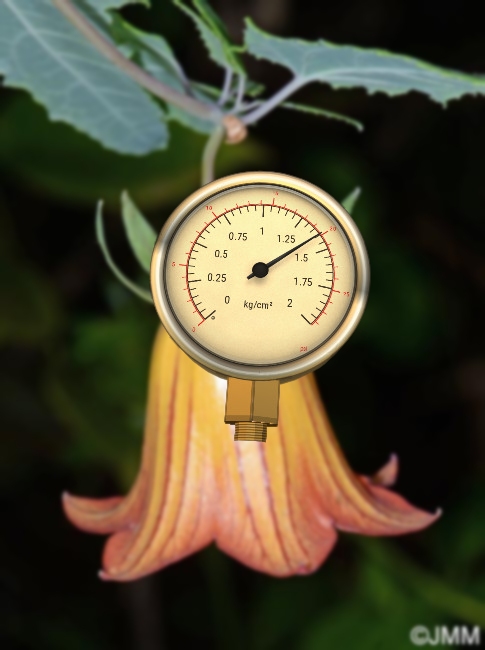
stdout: value=1.4 unit=kg/cm²
